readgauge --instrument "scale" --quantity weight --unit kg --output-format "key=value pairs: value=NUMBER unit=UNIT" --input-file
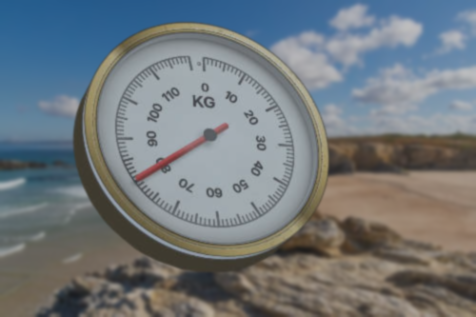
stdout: value=80 unit=kg
